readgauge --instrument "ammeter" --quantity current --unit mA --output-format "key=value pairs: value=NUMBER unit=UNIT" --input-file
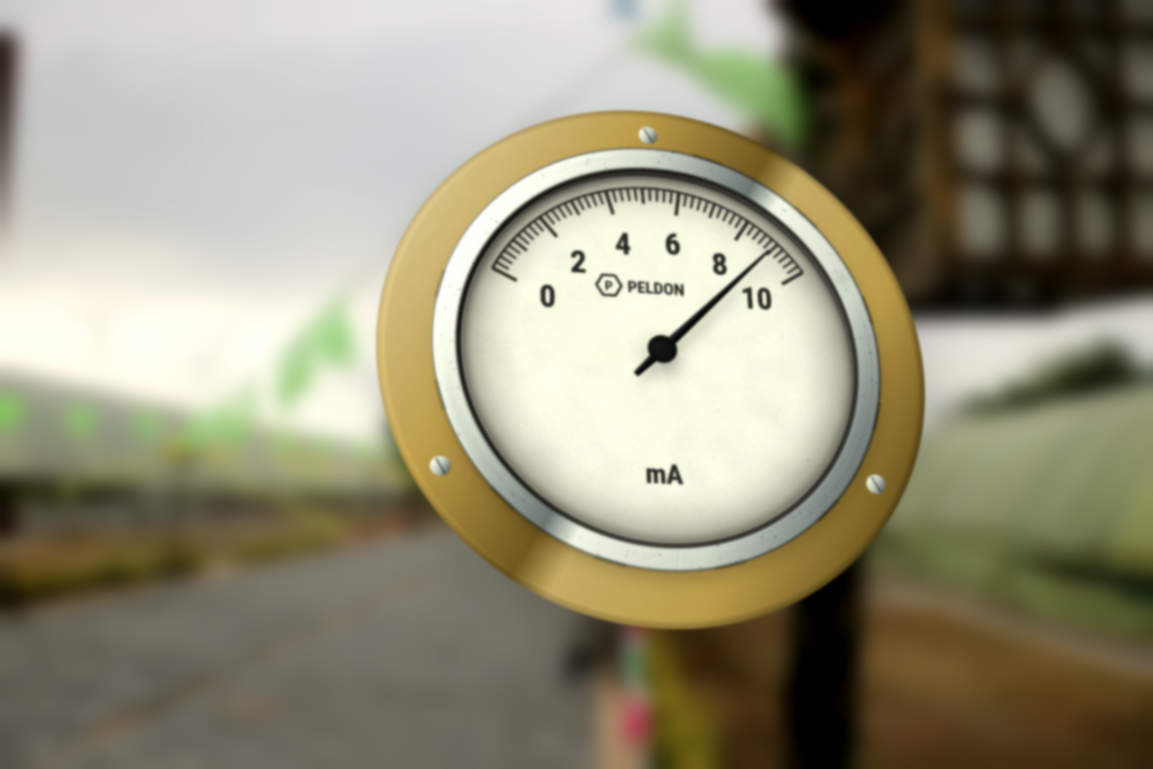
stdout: value=9 unit=mA
